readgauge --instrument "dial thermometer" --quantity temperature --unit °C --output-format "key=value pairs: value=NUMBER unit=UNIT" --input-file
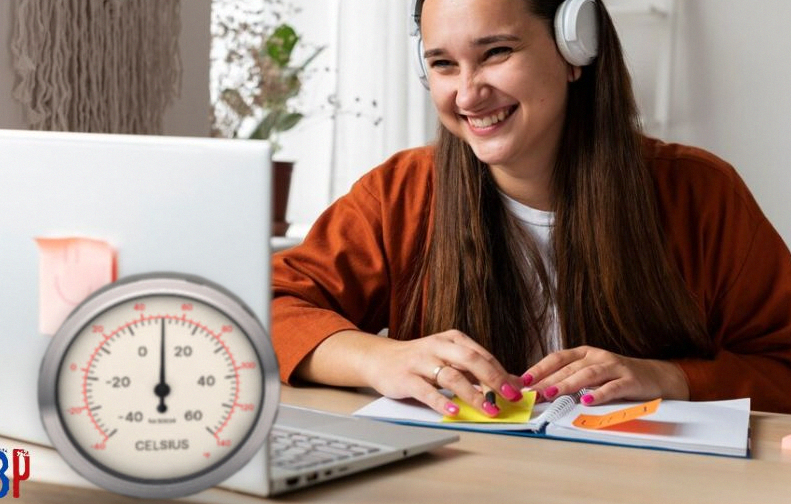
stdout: value=10 unit=°C
